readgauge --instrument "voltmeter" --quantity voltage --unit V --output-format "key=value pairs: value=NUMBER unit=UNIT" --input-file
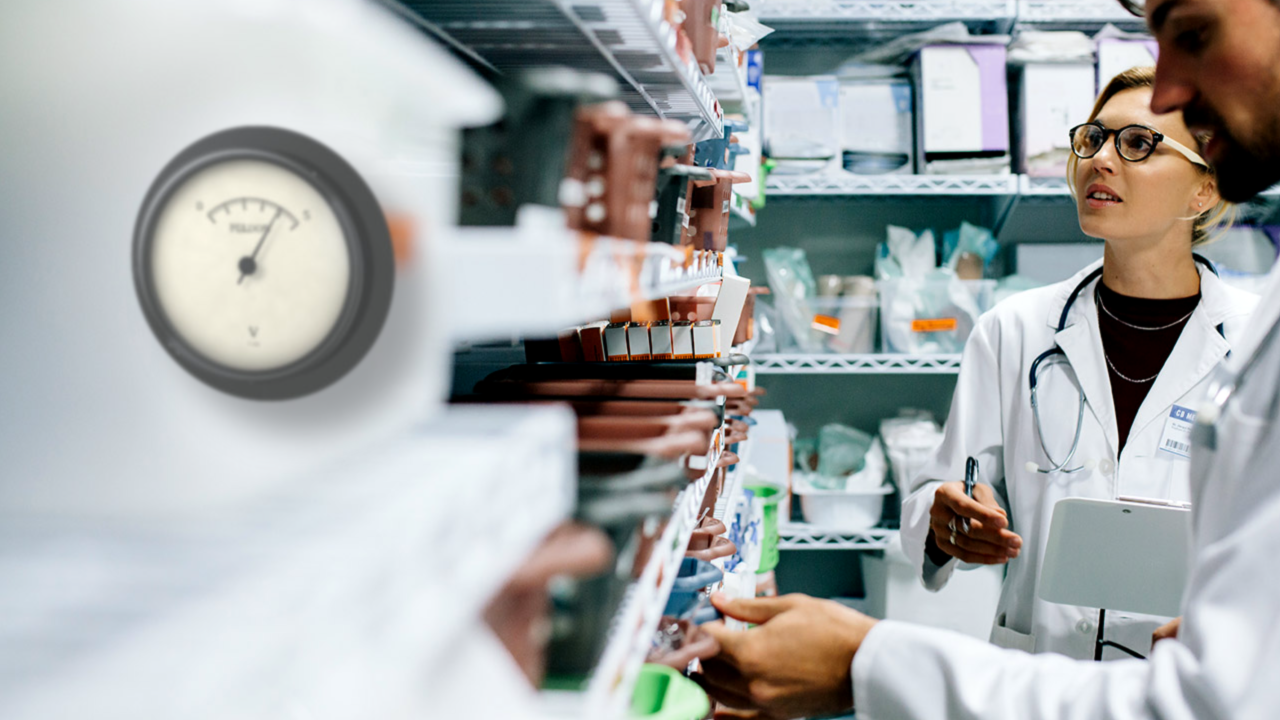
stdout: value=4 unit=V
